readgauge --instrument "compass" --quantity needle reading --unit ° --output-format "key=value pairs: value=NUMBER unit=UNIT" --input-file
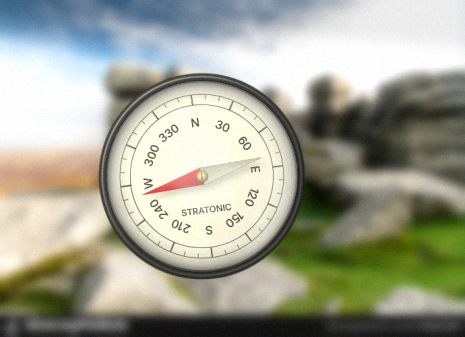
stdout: value=260 unit=°
